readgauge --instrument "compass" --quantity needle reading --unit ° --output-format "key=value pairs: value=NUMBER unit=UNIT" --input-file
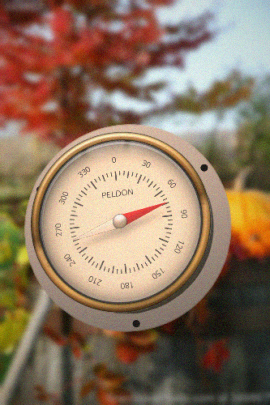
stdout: value=75 unit=°
